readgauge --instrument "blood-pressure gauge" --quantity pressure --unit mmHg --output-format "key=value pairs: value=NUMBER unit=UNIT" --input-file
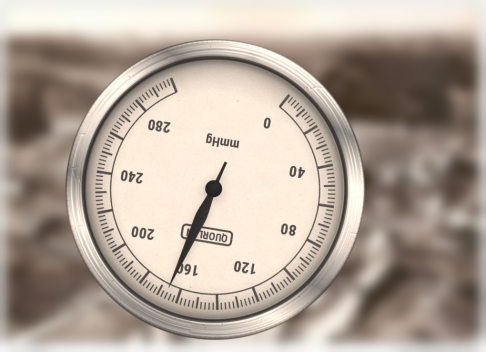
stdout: value=166 unit=mmHg
